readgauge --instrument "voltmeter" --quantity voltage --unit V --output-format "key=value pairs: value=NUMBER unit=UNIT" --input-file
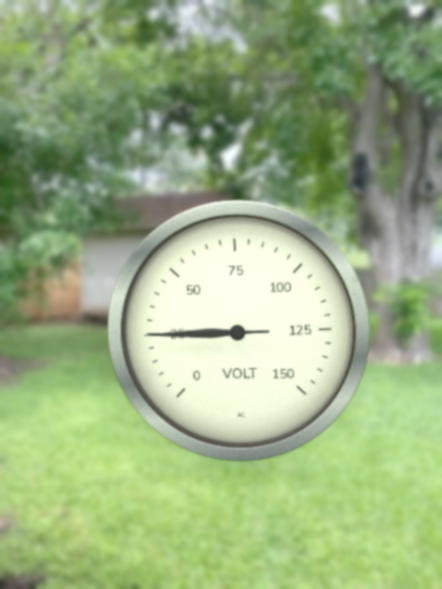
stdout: value=25 unit=V
